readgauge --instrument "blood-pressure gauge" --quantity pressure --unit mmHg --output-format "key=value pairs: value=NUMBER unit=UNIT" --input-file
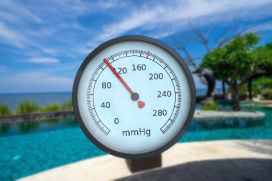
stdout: value=110 unit=mmHg
